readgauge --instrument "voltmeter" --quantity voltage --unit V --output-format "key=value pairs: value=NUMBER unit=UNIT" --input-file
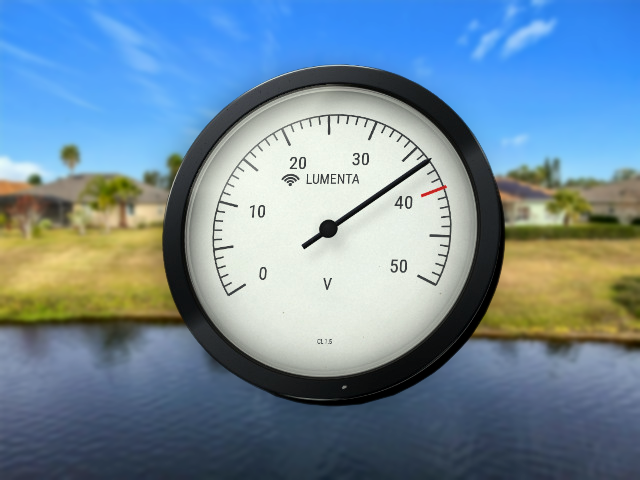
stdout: value=37 unit=V
